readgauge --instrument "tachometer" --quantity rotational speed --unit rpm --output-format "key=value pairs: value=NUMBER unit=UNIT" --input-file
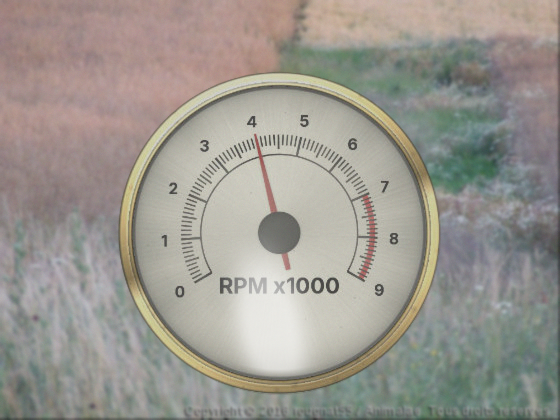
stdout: value=4000 unit=rpm
